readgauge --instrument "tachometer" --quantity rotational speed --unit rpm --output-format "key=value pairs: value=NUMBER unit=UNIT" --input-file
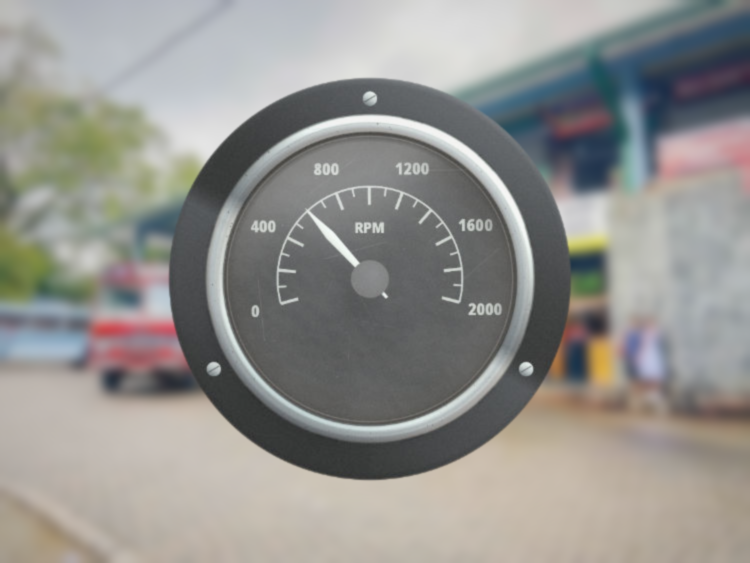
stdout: value=600 unit=rpm
